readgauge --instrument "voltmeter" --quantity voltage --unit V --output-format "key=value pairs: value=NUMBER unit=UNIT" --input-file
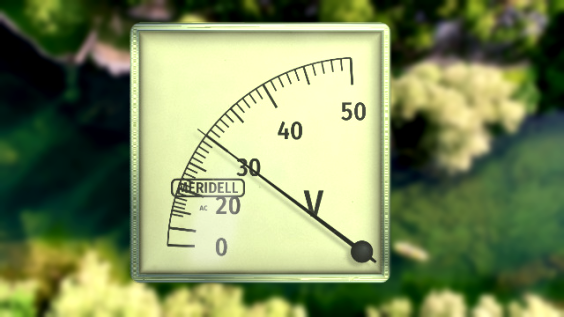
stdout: value=30 unit=V
